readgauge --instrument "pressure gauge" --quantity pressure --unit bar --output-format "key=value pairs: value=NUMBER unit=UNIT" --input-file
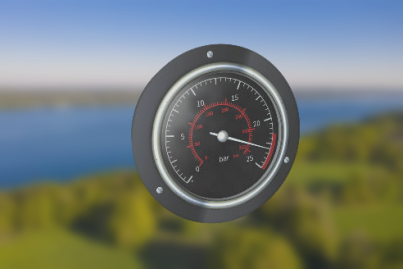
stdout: value=23 unit=bar
